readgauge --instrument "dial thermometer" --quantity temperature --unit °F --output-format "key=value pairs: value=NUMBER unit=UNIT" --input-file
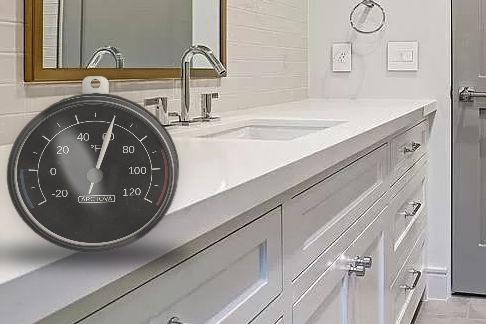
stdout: value=60 unit=°F
